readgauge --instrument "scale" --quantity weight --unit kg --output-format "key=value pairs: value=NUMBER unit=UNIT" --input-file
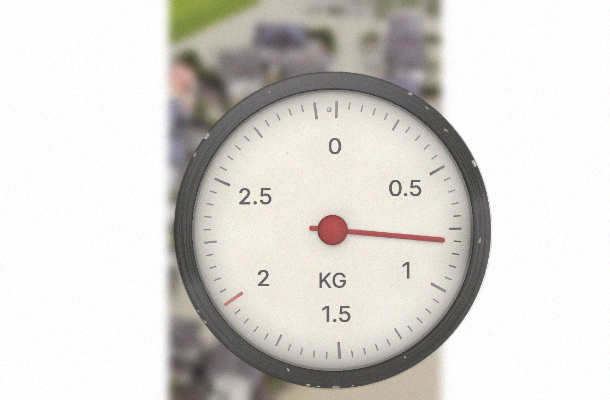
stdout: value=0.8 unit=kg
